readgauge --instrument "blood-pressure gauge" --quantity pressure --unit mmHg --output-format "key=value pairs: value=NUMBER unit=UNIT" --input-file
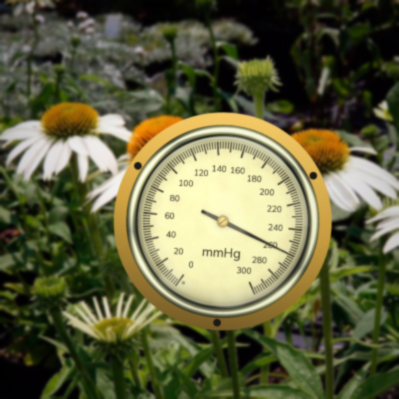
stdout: value=260 unit=mmHg
